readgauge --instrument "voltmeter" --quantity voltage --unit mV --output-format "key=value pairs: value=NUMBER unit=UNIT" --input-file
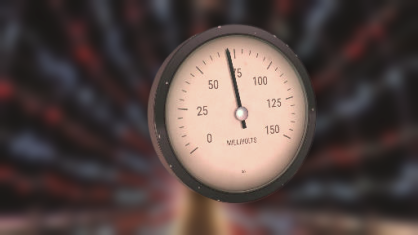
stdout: value=70 unit=mV
